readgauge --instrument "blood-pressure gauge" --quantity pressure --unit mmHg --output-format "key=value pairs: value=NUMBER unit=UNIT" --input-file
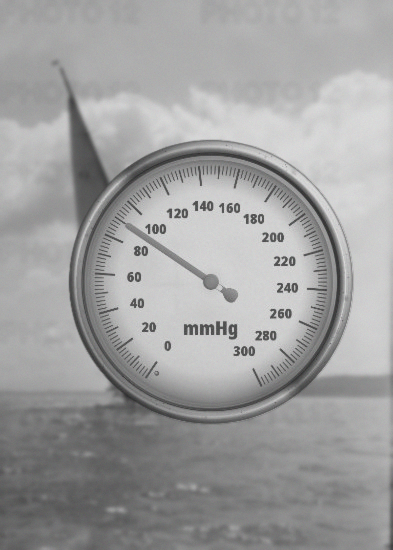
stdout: value=90 unit=mmHg
